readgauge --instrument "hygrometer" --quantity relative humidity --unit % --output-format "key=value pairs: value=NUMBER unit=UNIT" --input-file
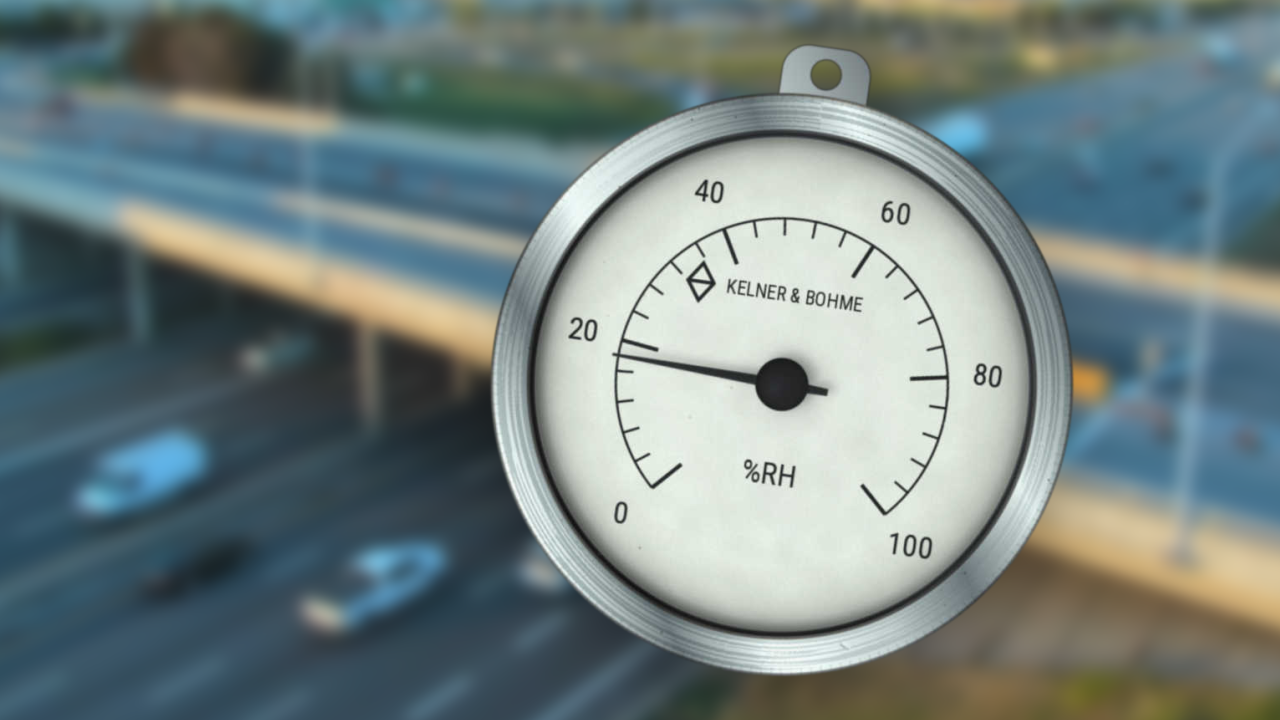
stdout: value=18 unit=%
